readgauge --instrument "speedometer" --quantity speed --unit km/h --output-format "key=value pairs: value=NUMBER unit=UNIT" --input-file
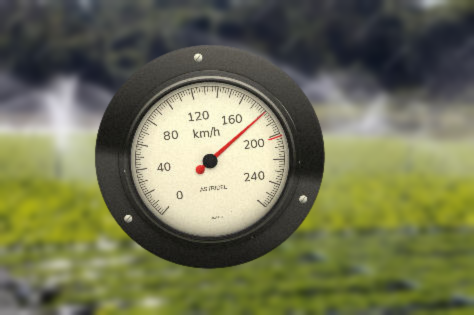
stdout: value=180 unit=km/h
